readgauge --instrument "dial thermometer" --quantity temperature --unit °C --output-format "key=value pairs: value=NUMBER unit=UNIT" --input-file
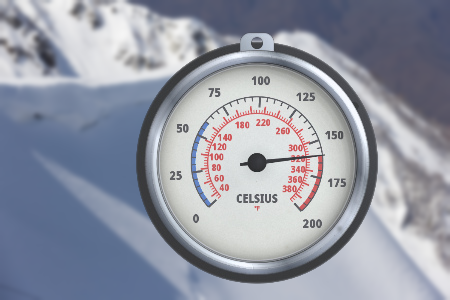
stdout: value=160 unit=°C
